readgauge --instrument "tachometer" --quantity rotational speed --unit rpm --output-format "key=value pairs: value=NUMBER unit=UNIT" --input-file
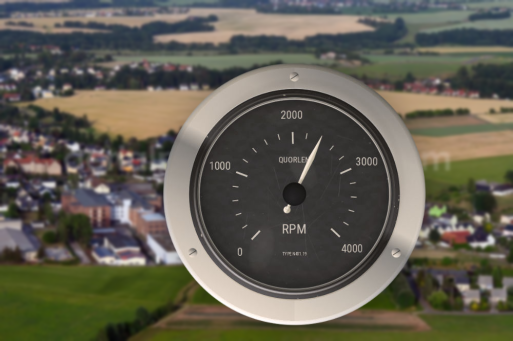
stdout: value=2400 unit=rpm
